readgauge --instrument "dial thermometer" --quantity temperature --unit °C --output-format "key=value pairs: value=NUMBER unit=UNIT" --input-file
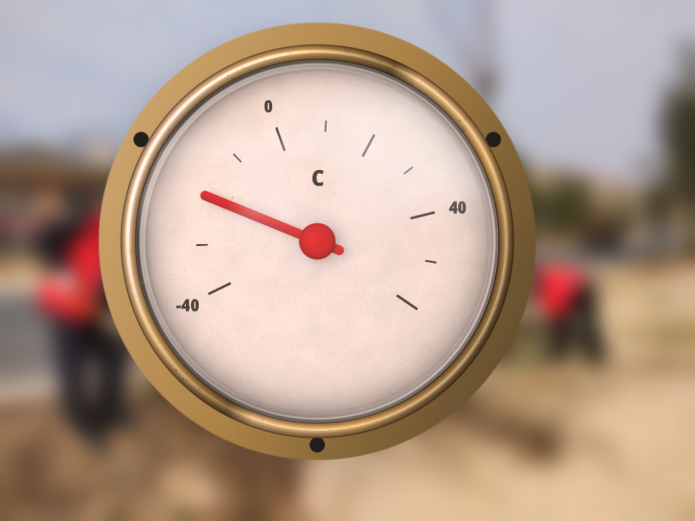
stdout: value=-20 unit=°C
